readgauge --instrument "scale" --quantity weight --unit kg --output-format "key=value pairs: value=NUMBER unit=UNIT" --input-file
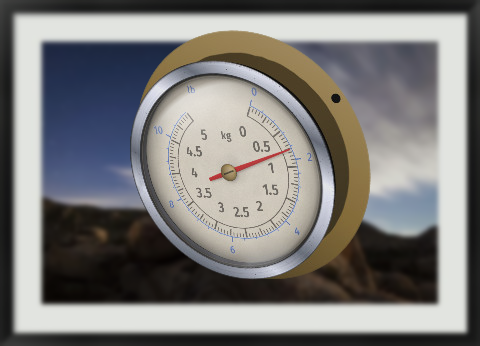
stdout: value=0.75 unit=kg
